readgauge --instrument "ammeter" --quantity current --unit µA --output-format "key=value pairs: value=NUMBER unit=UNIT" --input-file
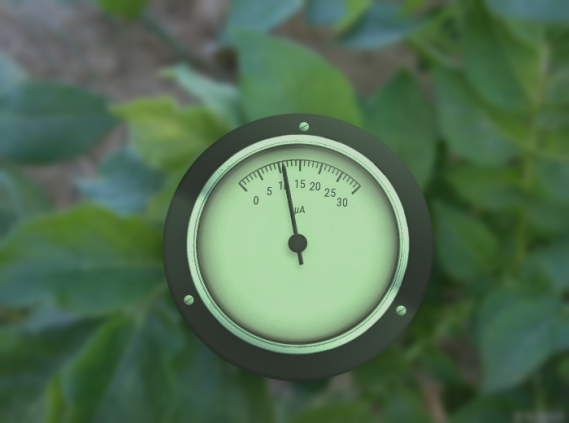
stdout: value=11 unit=µA
